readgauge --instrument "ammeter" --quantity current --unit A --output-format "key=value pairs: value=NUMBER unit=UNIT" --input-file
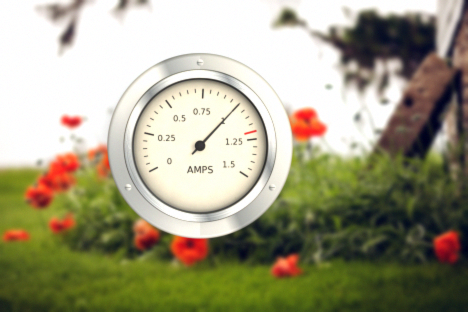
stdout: value=1 unit=A
